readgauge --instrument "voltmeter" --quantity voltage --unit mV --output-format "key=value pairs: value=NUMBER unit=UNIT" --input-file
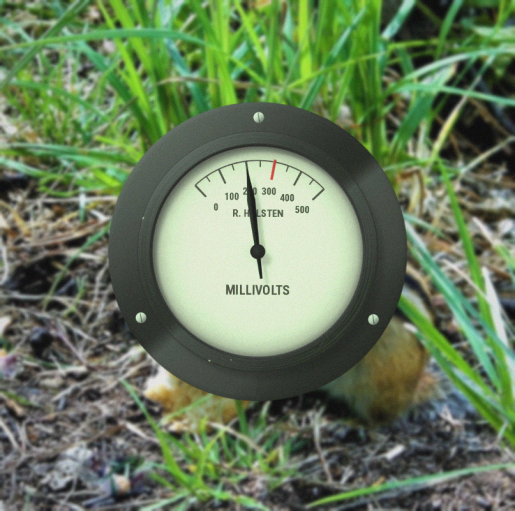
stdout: value=200 unit=mV
